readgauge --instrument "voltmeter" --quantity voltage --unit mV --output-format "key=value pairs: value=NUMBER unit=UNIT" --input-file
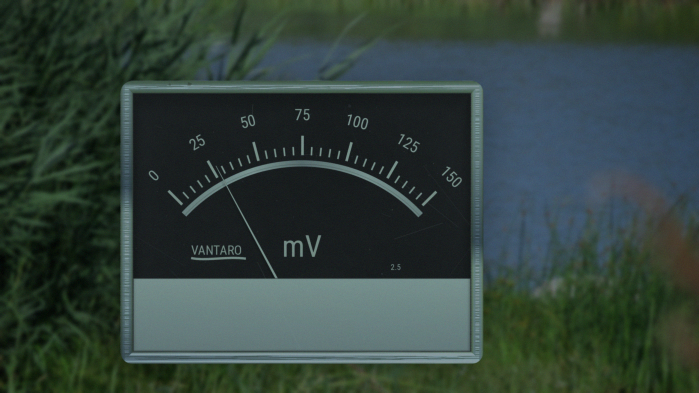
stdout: value=27.5 unit=mV
